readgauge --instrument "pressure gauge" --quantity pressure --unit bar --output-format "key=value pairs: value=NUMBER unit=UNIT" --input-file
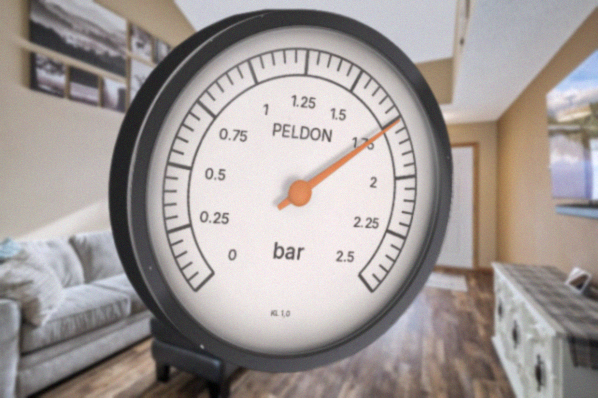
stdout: value=1.75 unit=bar
